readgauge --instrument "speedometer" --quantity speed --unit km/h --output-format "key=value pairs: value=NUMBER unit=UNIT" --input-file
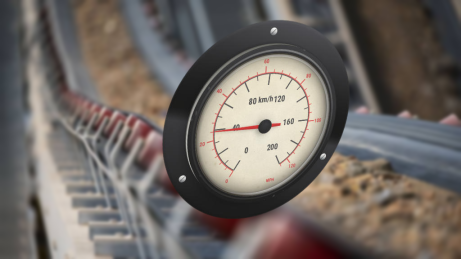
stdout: value=40 unit=km/h
